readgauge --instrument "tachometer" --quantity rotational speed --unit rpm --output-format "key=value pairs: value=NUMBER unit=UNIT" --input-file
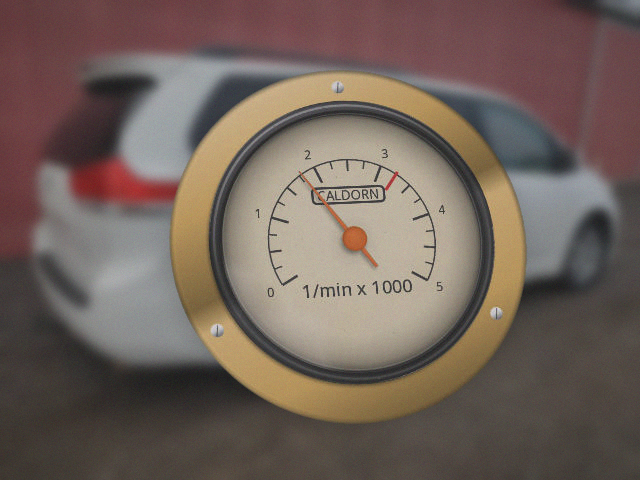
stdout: value=1750 unit=rpm
